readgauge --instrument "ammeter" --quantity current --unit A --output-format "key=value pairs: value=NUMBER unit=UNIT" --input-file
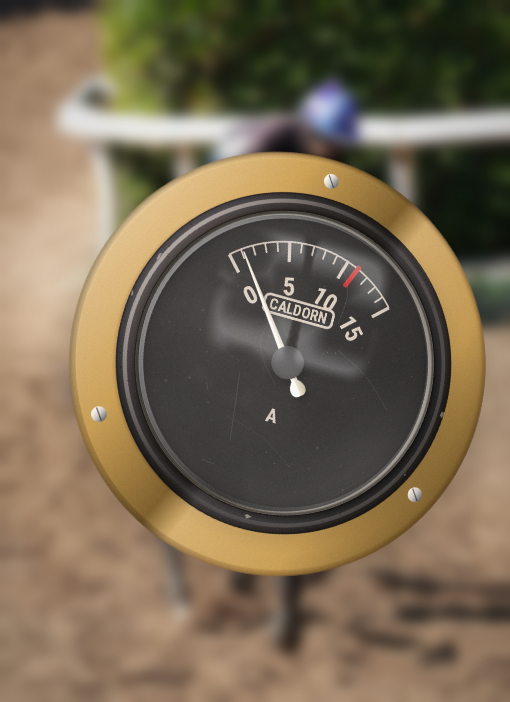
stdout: value=1 unit=A
